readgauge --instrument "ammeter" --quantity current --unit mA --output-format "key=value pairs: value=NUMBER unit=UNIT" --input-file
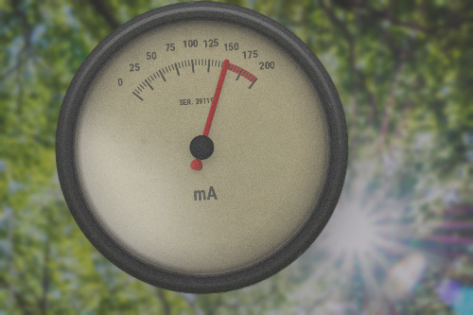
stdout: value=150 unit=mA
